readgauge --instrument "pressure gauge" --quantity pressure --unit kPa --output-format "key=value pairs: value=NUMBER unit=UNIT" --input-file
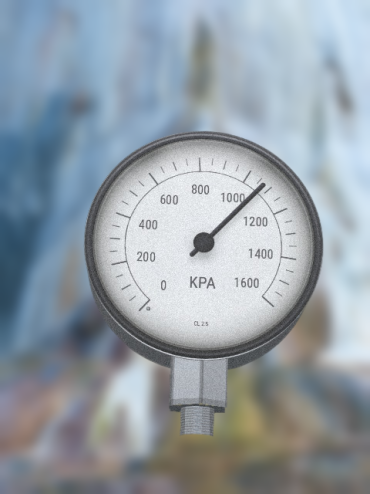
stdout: value=1075 unit=kPa
